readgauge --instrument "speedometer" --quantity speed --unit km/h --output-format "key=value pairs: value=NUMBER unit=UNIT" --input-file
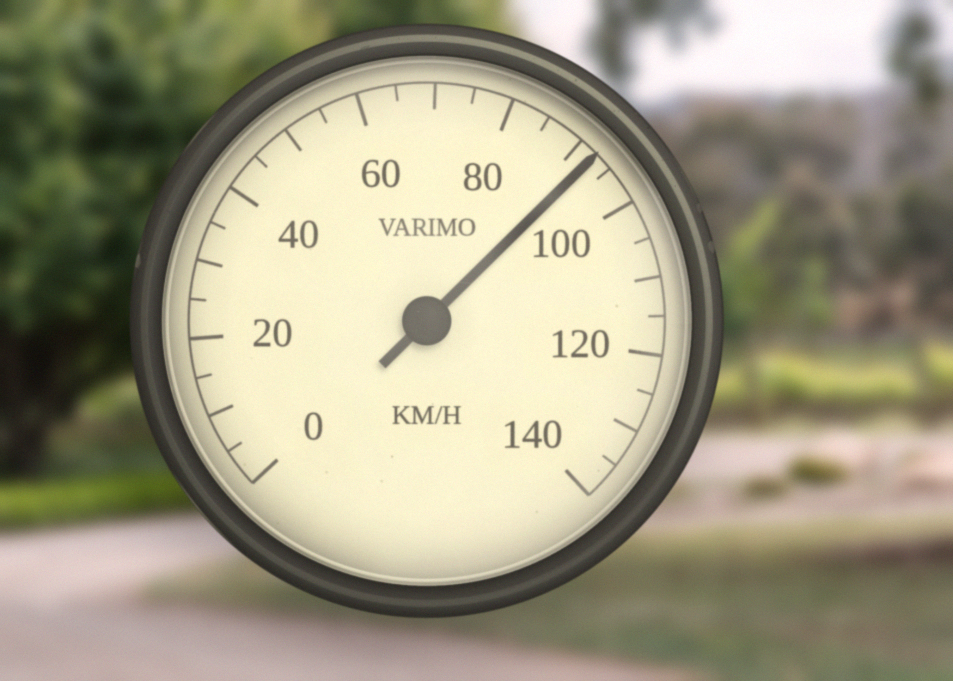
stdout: value=92.5 unit=km/h
